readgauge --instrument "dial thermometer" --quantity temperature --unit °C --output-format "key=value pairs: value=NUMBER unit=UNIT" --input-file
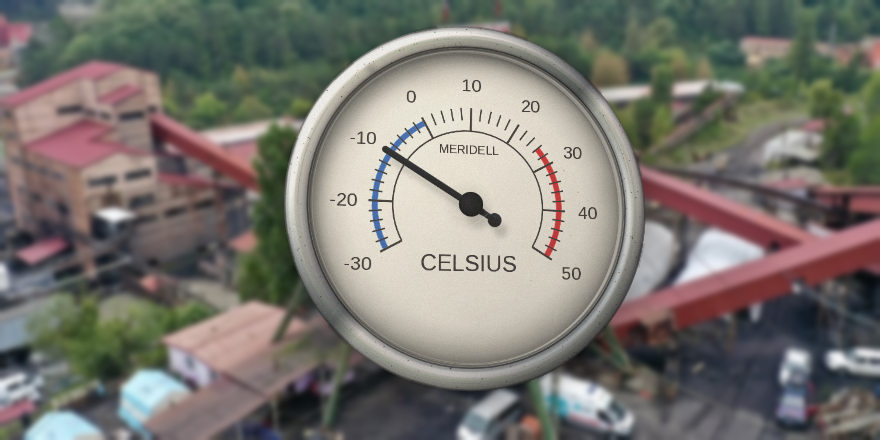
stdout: value=-10 unit=°C
